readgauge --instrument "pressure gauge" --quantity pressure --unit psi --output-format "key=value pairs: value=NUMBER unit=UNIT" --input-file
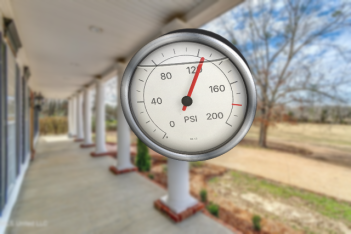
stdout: value=125 unit=psi
